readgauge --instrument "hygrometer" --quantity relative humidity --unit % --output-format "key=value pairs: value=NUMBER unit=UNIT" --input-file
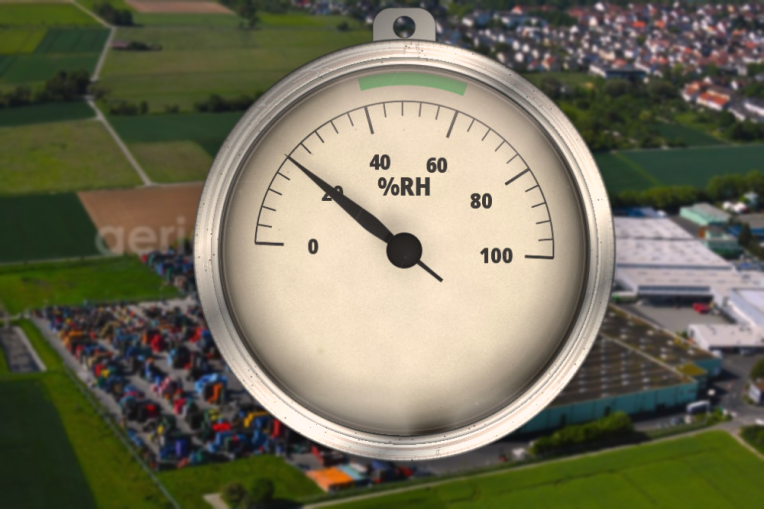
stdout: value=20 unit=%
